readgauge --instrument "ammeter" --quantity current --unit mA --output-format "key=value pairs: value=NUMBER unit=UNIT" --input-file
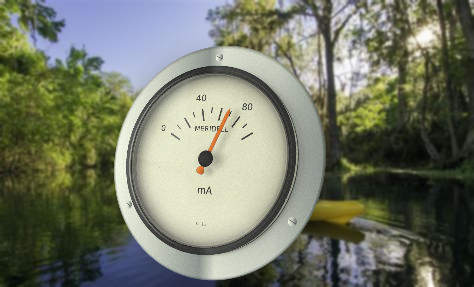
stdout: value=70 unit=mA
